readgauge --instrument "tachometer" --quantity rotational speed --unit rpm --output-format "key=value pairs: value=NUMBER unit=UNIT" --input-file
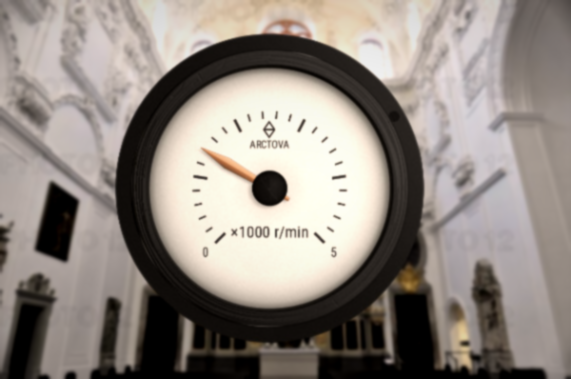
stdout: value=1400 unit=rpm
